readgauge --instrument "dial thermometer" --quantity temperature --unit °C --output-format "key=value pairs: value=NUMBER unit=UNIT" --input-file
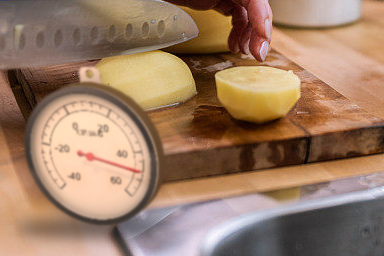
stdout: value=48 unit=°C
